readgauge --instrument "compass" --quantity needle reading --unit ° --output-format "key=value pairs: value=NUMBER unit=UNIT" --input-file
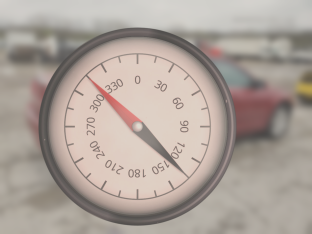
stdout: value=315 unit=°
